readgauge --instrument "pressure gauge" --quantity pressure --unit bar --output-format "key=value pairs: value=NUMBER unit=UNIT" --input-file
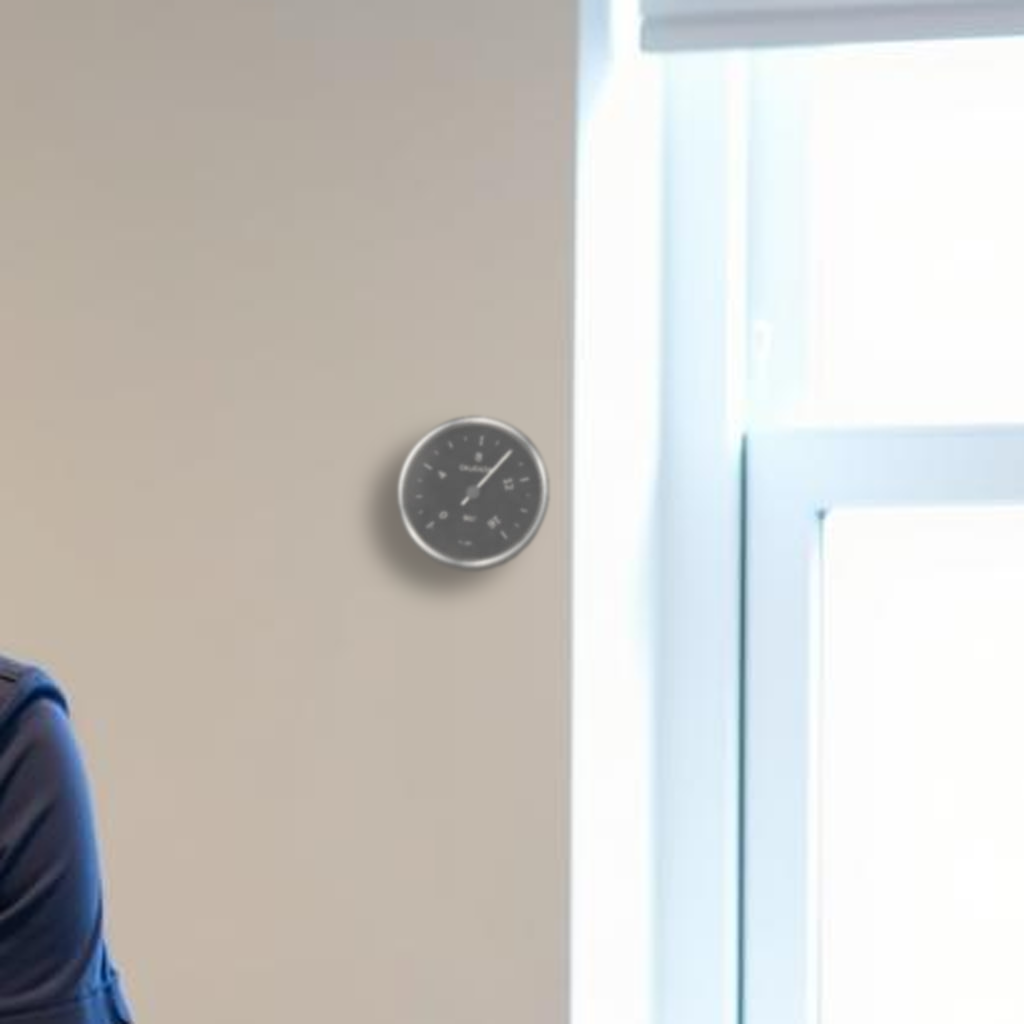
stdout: value=10 unit=bar
